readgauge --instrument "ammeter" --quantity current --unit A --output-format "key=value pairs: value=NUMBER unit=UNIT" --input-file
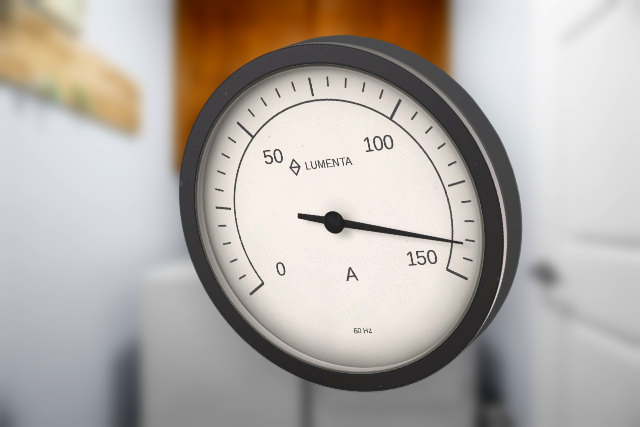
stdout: value=140 unit=A
